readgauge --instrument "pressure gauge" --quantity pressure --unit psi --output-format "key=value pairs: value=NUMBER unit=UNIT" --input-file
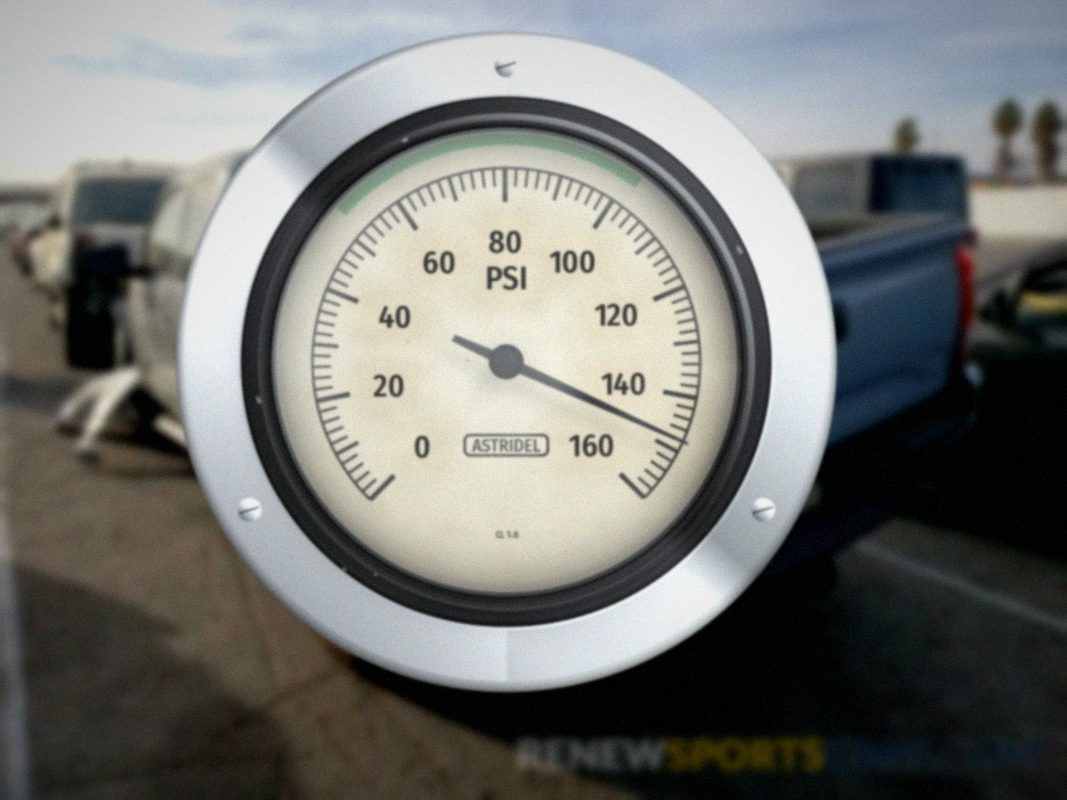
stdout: value=148 unit=psi
